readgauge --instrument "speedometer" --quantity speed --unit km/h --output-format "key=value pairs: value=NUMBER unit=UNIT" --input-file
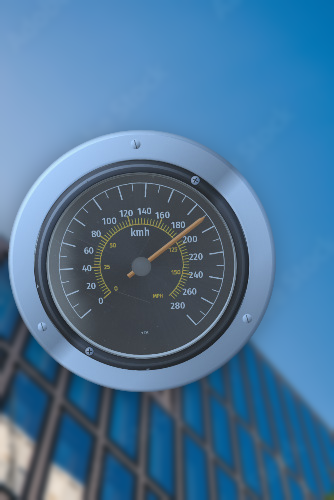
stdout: value=190 unit=km/h
